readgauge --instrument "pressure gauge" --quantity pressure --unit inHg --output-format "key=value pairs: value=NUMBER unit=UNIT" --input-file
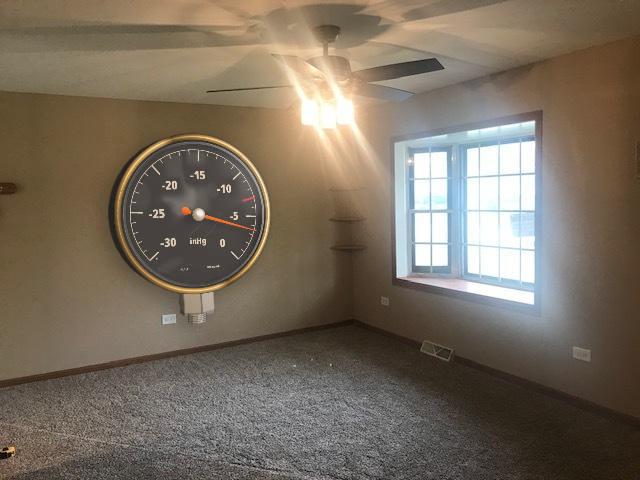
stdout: value=-3.5 unit=inHg
